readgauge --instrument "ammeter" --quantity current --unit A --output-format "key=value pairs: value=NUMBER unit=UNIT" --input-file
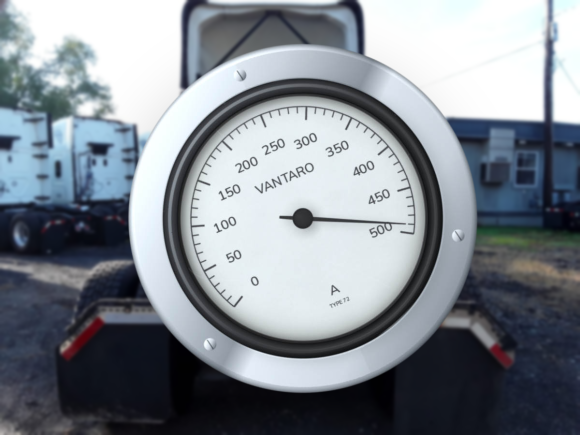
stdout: value=490 unit=A
